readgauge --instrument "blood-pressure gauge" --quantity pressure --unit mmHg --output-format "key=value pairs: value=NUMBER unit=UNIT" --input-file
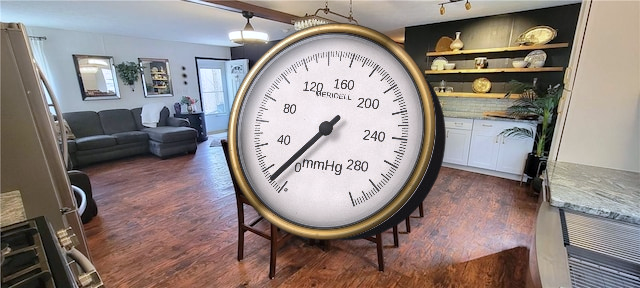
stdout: value=10 unit=mmHg
